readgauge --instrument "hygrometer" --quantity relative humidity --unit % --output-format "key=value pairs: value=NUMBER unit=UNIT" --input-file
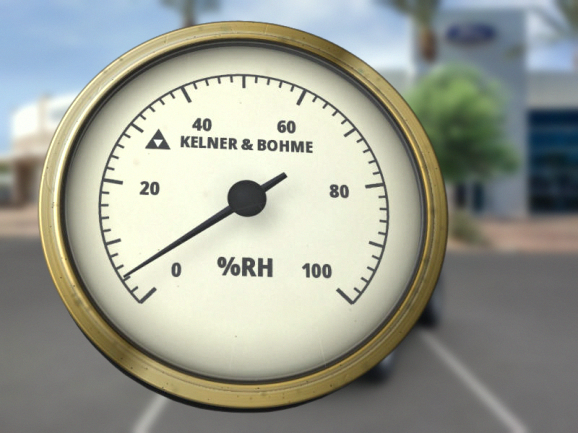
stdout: value=4 unit=%
